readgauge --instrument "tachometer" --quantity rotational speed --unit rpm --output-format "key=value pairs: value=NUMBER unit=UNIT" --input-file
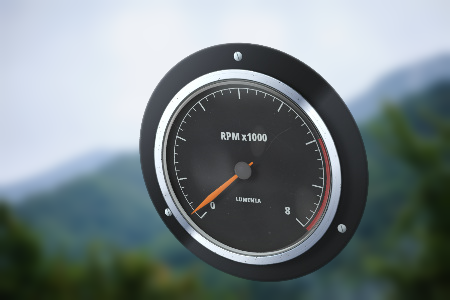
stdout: value=200 unit=rpm
